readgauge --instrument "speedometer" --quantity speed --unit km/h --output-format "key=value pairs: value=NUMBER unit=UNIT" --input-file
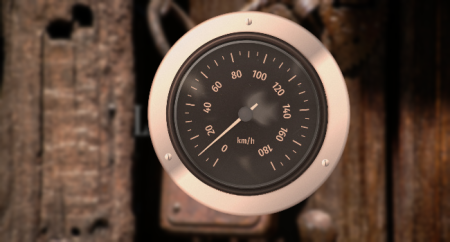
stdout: value=10 unit=km/h
